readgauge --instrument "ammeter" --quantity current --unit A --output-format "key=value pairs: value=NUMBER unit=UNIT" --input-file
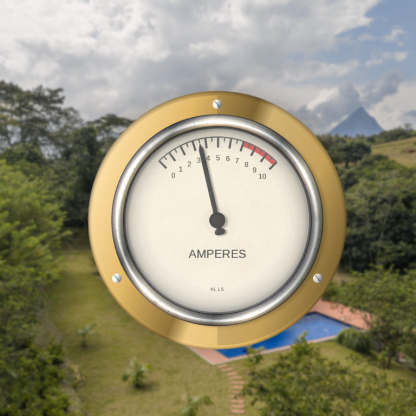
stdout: value=3.5 unit=A
